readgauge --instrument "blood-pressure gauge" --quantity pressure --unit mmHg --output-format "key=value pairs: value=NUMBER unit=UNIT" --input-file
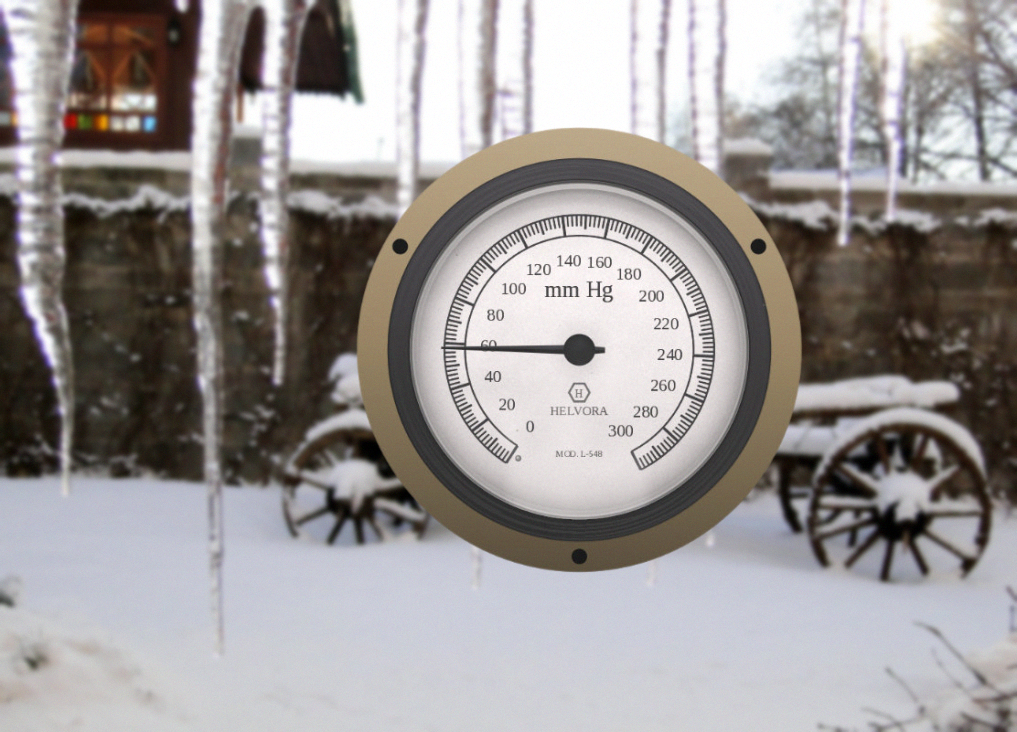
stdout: value=58 unit=mmHg
